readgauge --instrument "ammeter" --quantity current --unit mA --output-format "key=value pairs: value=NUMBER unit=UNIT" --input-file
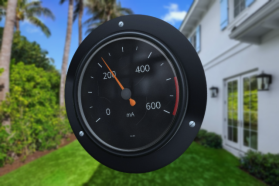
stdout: value=225 unit=mA
